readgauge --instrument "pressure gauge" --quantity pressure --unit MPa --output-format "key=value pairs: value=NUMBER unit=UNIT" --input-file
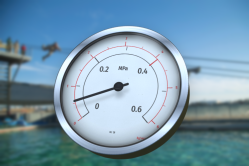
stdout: value=0.05 unit=MPa
